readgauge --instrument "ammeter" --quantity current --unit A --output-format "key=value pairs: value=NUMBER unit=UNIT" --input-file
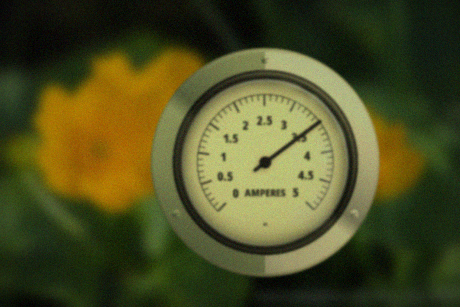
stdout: value=3.5 unit=A
